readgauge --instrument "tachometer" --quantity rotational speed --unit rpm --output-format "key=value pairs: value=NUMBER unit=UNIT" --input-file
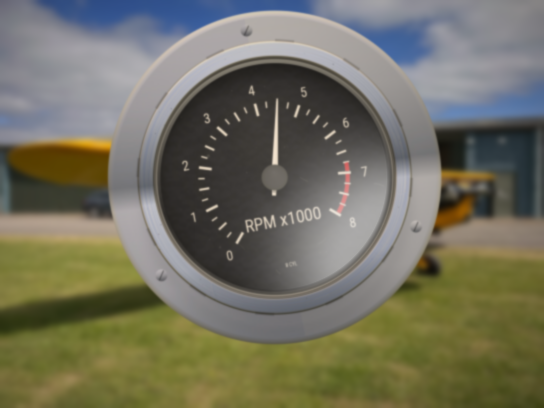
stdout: value=4500 unit=rpm
